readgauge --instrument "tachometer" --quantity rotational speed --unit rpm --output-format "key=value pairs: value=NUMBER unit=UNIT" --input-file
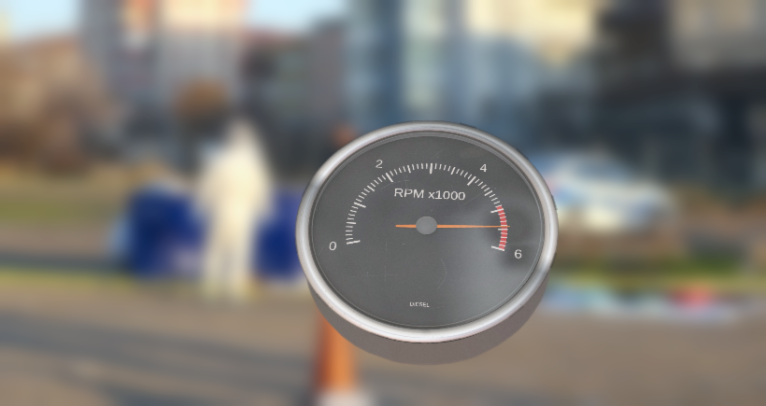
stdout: value=5500 unit=rpm
